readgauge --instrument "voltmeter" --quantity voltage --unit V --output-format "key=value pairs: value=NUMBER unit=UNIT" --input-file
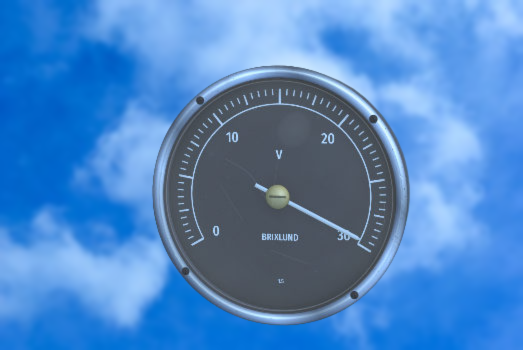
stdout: value=29.5 unit=V
